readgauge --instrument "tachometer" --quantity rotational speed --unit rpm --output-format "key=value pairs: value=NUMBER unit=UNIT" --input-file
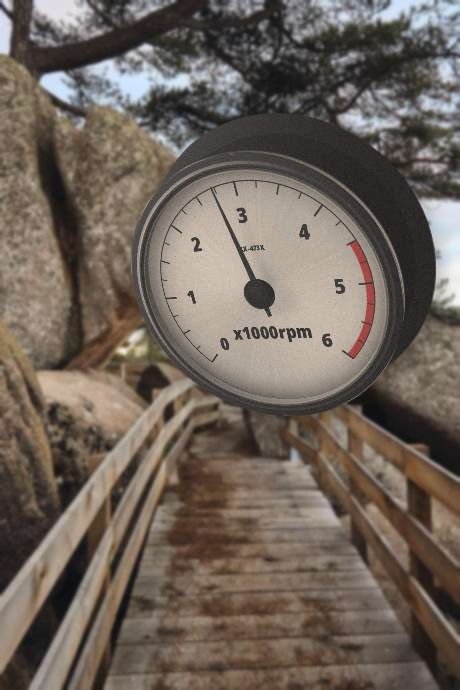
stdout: value=2750 unit=rpm
